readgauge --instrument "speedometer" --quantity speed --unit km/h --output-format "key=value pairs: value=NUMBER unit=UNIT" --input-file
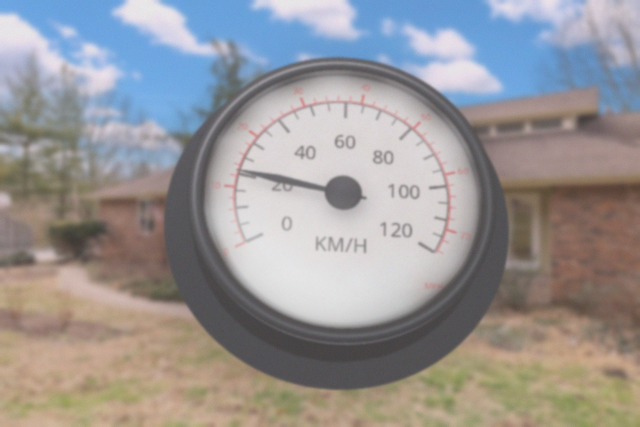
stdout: value=20 unit=km/h
